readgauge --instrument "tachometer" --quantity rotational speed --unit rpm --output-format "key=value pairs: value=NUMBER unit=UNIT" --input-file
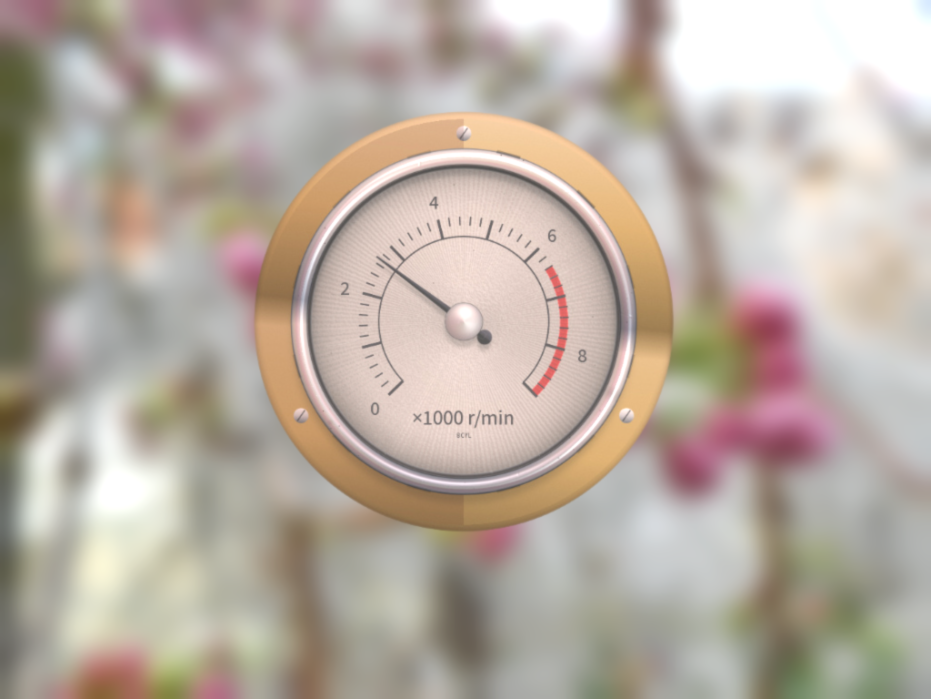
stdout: value=2700 unit=rpm
